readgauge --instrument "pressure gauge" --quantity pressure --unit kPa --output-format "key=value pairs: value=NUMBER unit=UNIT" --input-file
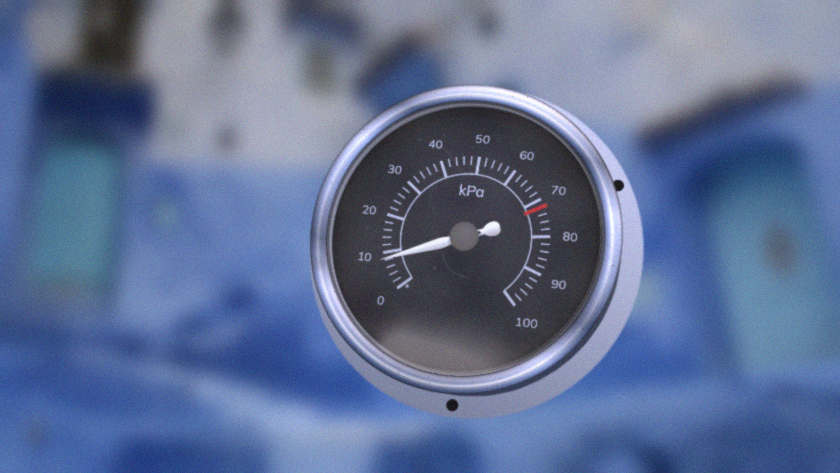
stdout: value=8 unit=kPa
